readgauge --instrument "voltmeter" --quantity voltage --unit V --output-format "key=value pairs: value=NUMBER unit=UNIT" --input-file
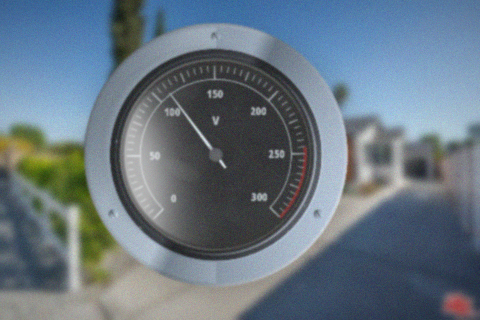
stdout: value=110 unit=V
